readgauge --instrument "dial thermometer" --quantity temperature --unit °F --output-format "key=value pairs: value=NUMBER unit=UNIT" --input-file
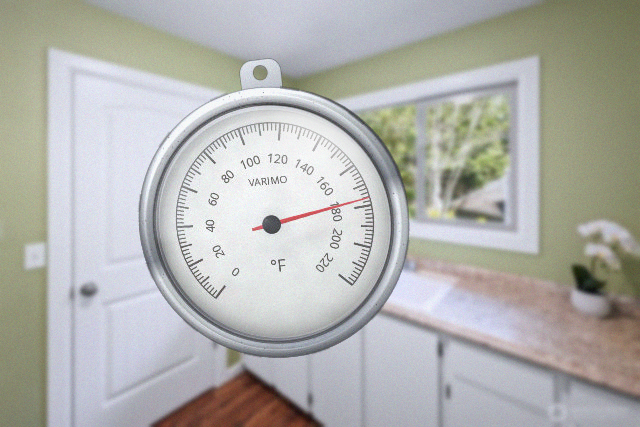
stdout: value=176 unit=°F
